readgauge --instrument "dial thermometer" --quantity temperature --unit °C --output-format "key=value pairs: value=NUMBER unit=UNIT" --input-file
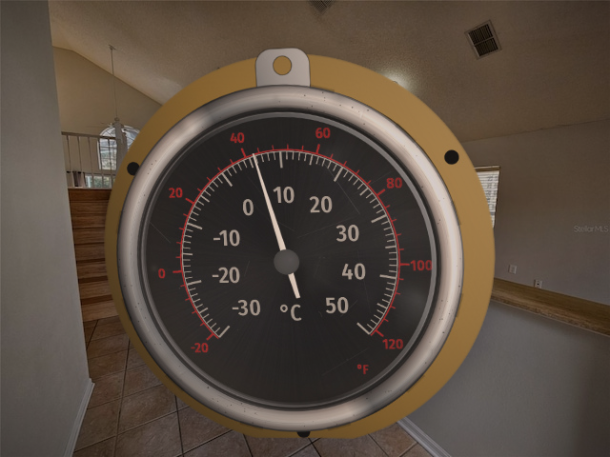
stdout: value=6 unit=°C
